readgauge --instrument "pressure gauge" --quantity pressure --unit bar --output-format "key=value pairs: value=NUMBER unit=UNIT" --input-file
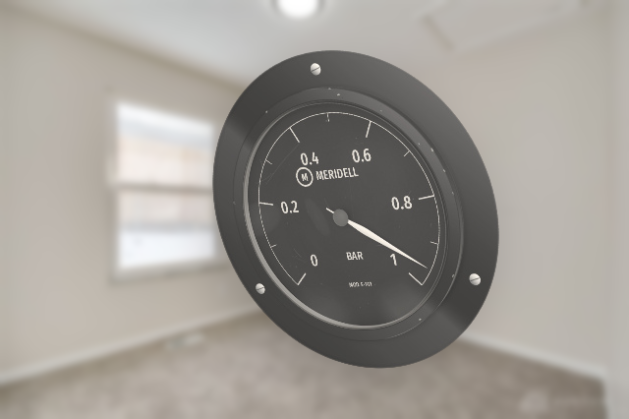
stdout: value=0.95 unit=bar
